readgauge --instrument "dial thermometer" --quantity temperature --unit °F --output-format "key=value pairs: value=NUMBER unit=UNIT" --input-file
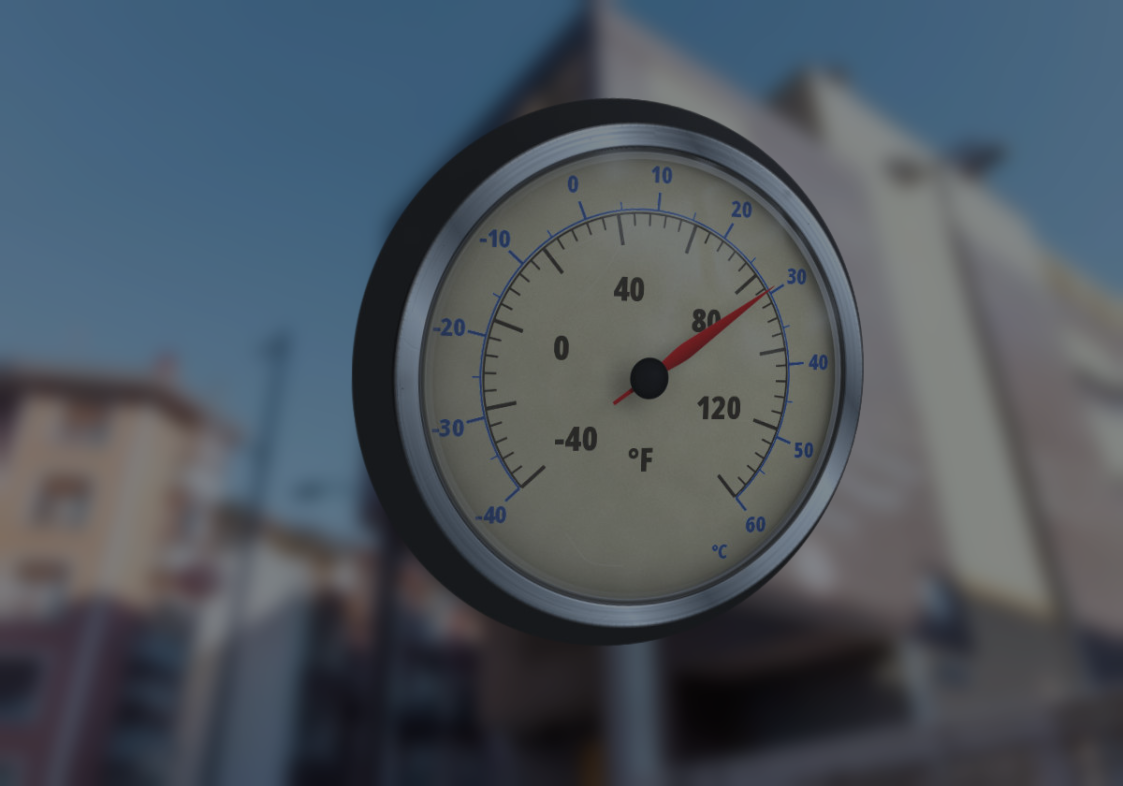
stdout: value=84 unit=°F
